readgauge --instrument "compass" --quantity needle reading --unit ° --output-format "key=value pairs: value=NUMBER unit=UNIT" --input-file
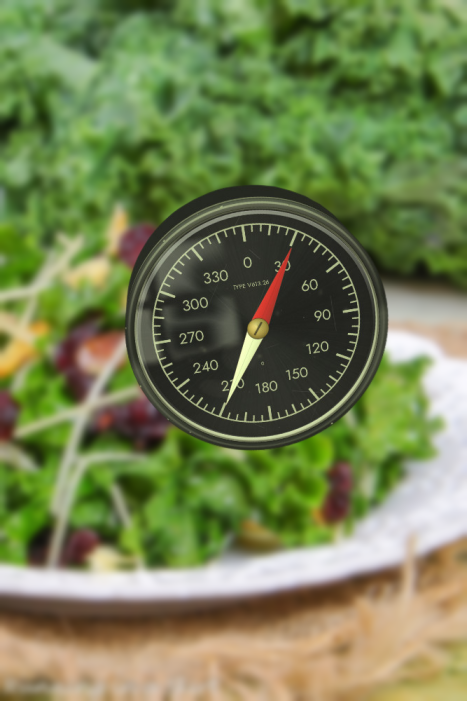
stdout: value=30 unit=°
